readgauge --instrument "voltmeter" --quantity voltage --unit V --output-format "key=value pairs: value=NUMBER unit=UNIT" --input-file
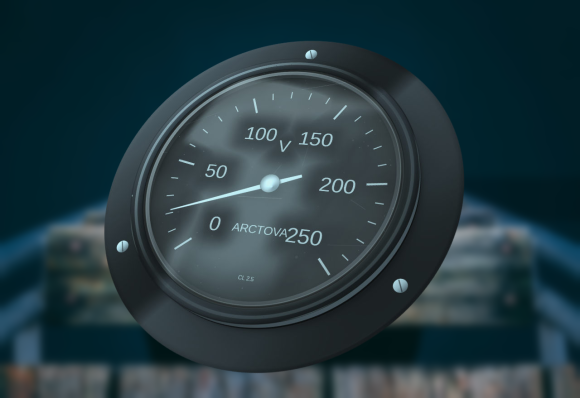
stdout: value=20 unit=V
